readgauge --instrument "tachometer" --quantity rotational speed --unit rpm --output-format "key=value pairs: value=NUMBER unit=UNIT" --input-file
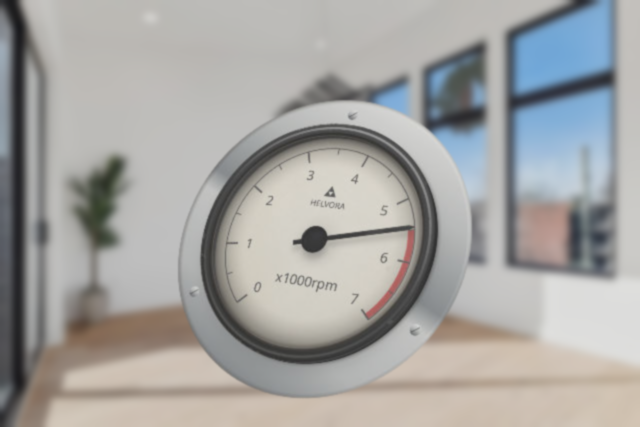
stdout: value=5500 unit=rpm
